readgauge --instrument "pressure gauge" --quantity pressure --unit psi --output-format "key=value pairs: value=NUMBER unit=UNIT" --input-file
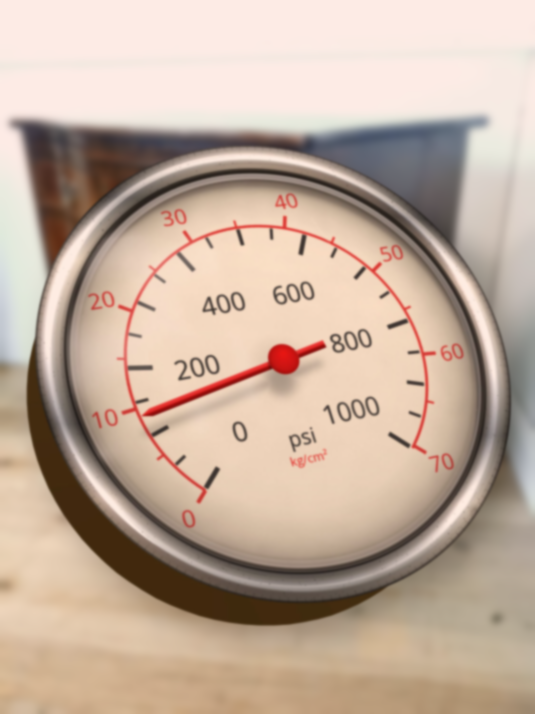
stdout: value=125 unit=psi
